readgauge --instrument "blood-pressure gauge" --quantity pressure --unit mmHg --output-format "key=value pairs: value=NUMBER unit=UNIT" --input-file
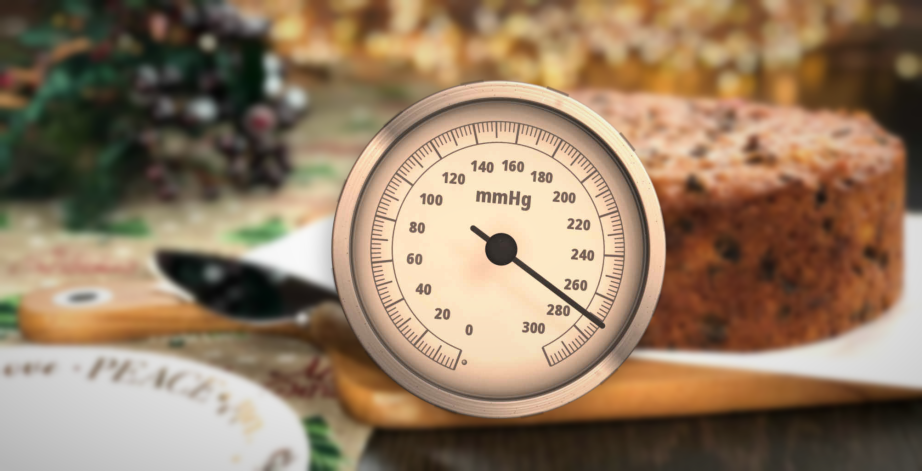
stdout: value=272 unit=mmHg
